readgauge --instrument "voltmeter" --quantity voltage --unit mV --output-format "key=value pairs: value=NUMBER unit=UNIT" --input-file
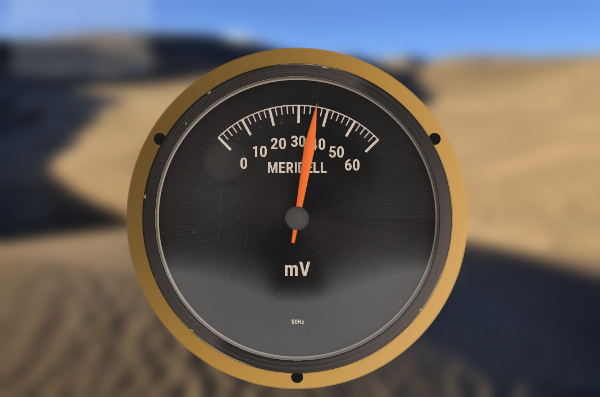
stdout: value=36 unit=mV
